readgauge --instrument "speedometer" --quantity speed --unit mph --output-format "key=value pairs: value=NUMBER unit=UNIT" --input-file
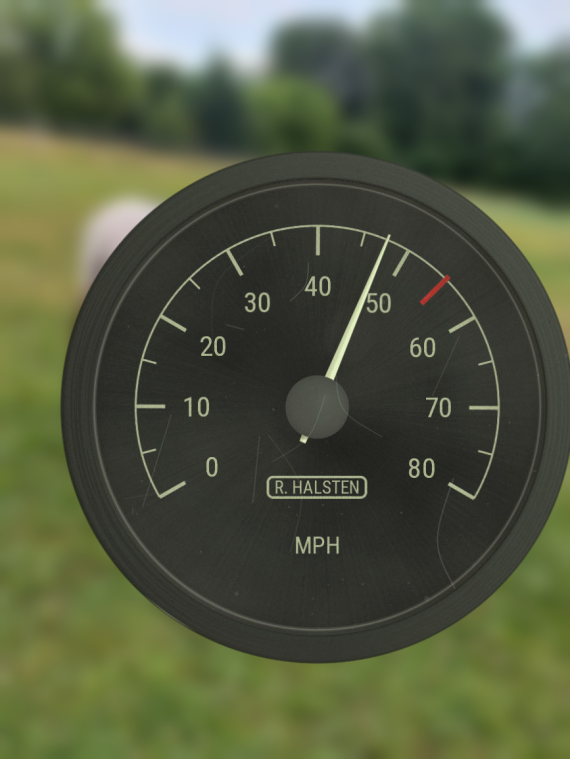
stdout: value=47.5 unit=mph
